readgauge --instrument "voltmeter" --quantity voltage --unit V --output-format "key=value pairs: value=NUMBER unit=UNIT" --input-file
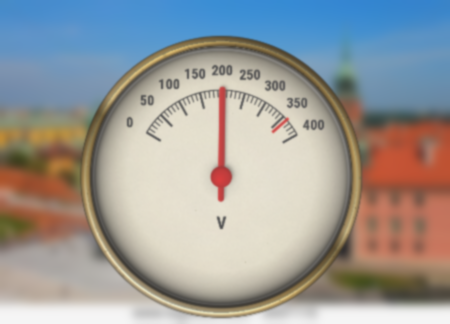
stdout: value=200 unit=V
